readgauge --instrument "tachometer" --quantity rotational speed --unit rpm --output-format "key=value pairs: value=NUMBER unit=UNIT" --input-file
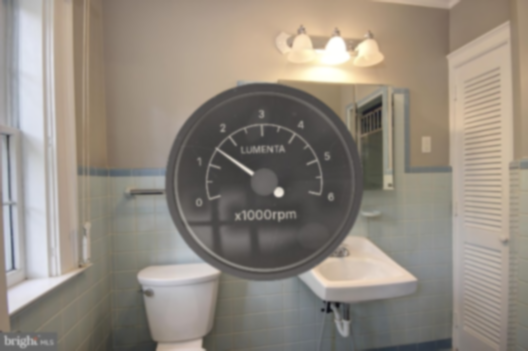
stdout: value=1500 unit=rpm
